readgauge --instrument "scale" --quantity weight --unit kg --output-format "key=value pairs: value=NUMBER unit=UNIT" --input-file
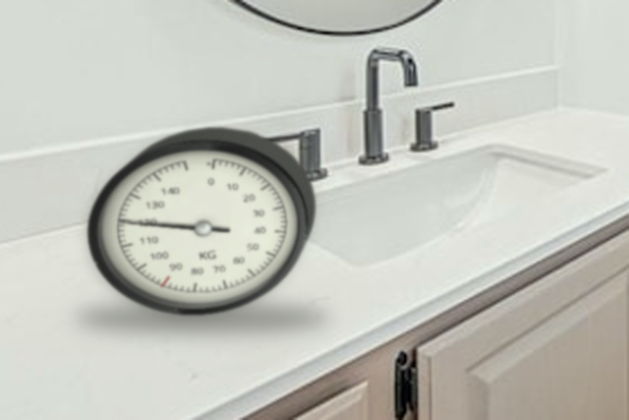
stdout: value=120 unit=kg
